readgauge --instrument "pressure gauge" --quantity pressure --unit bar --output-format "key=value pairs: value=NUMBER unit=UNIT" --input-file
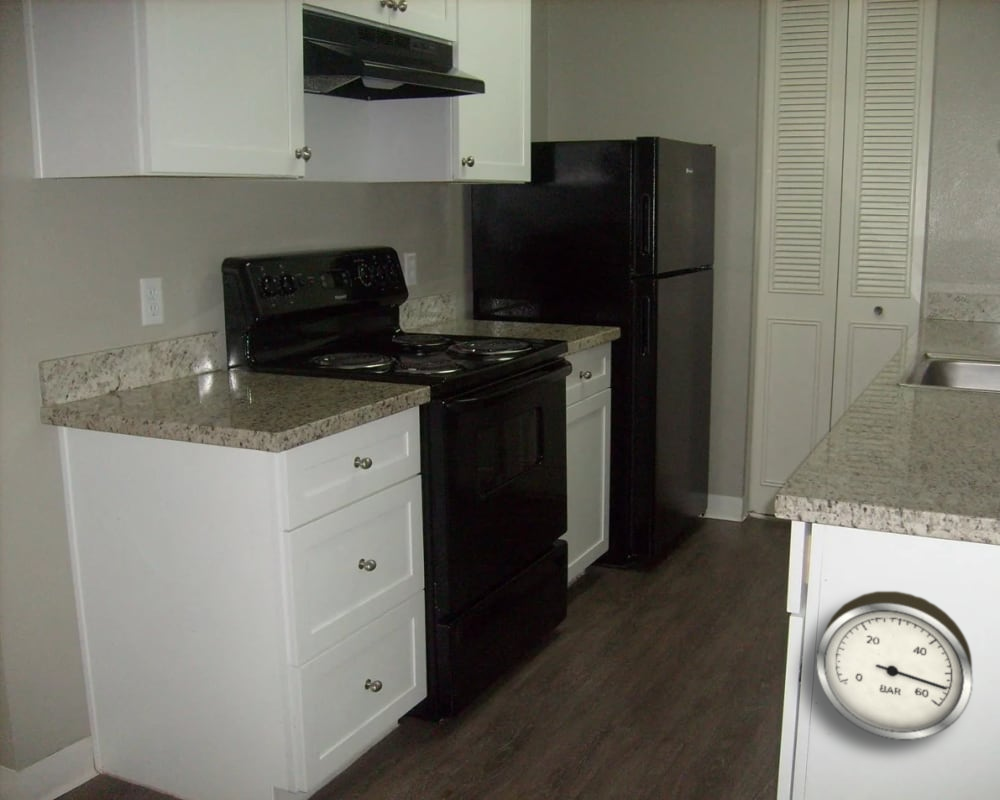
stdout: value=54 unit=bar
